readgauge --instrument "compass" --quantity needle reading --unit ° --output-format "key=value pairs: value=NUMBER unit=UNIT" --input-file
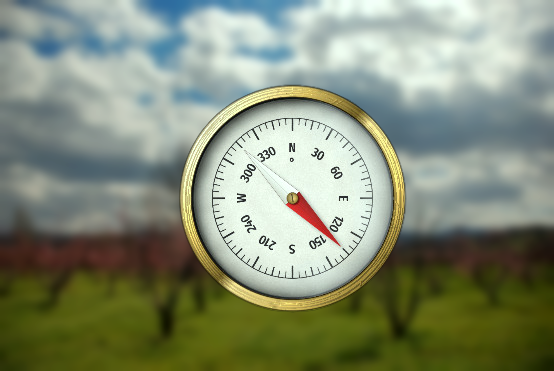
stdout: value=135 unit=°
